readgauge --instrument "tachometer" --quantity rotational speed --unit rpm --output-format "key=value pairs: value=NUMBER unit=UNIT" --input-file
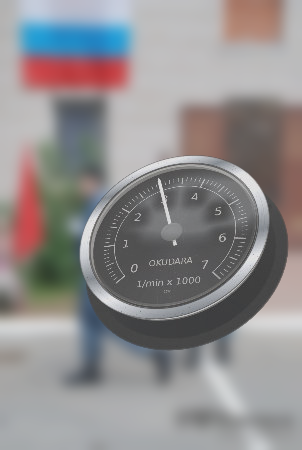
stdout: value=3000 unit=rpm
